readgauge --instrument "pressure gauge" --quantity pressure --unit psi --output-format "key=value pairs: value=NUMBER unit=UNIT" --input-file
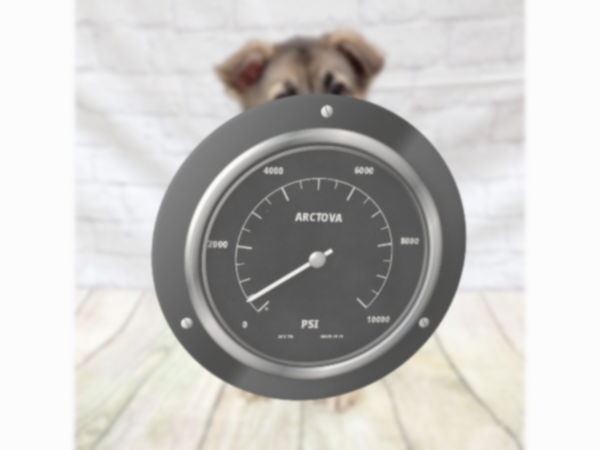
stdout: value=500 unit=psi
